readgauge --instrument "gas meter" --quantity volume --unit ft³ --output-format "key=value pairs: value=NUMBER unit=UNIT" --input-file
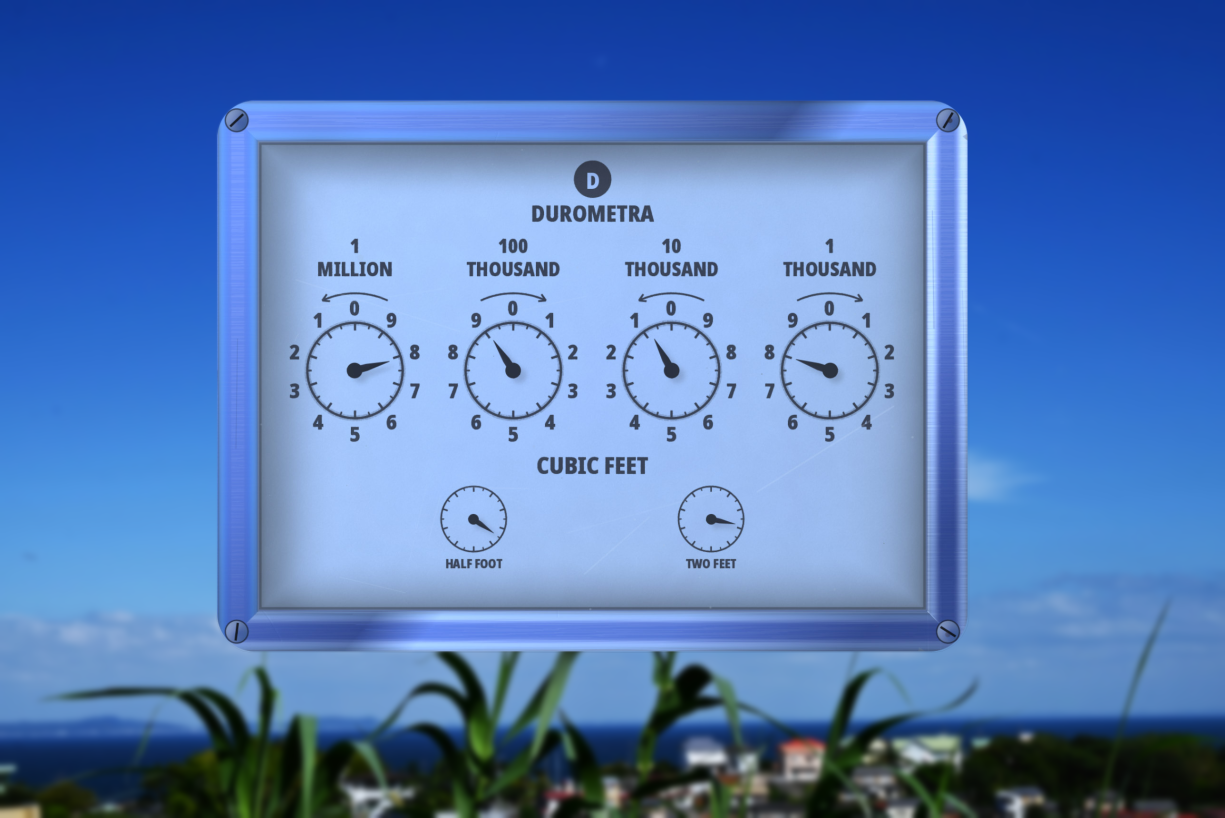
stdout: value=790800 unit=ft³
